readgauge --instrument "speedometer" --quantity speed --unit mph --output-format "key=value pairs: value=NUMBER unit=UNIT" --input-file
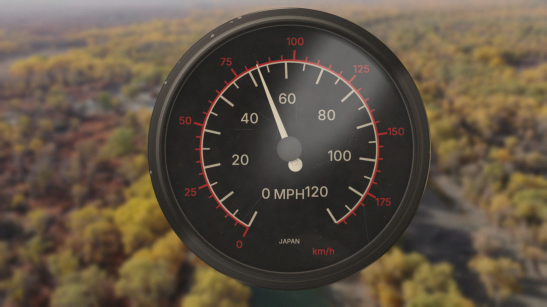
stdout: value=52.5 unit=mph
